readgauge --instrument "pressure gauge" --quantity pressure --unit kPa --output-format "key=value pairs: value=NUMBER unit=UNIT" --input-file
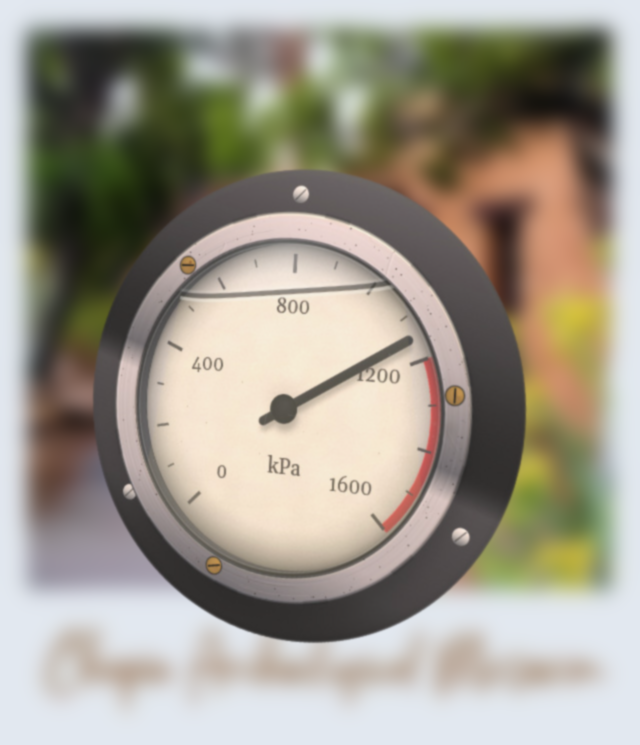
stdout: value=1150 unit=kPa
